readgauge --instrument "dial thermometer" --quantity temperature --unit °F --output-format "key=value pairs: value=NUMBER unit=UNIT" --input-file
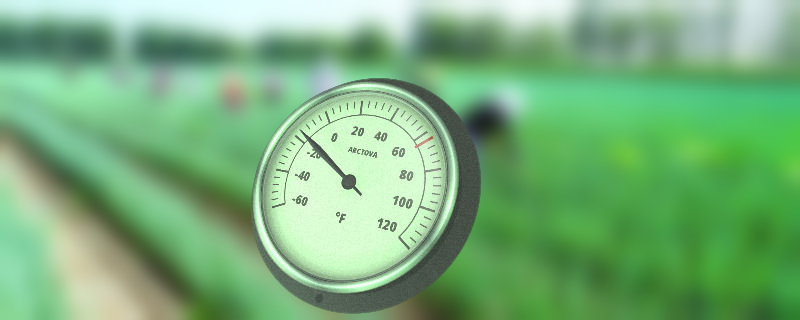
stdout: value=-16 unit=°F
